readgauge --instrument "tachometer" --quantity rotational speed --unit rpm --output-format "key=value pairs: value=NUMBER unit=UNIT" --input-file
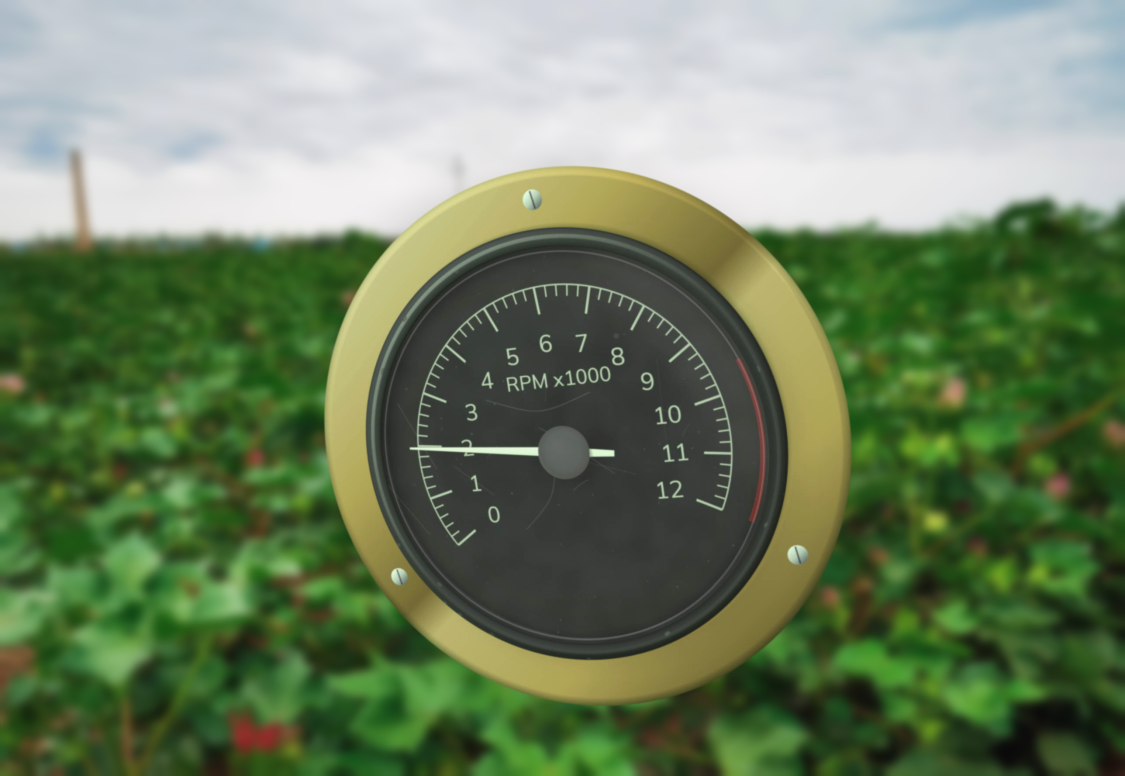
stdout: value=2000 unit=rpm
